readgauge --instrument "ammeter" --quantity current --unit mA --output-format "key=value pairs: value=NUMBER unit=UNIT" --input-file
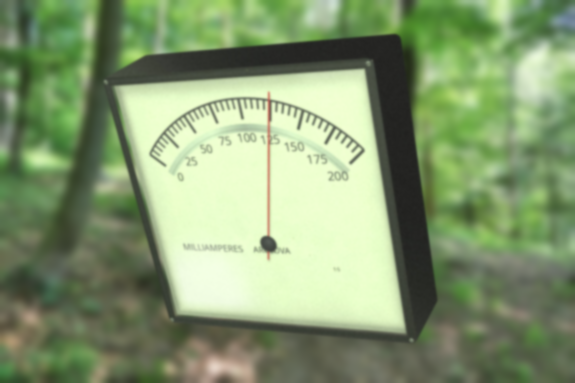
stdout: value=125 unit=mA
